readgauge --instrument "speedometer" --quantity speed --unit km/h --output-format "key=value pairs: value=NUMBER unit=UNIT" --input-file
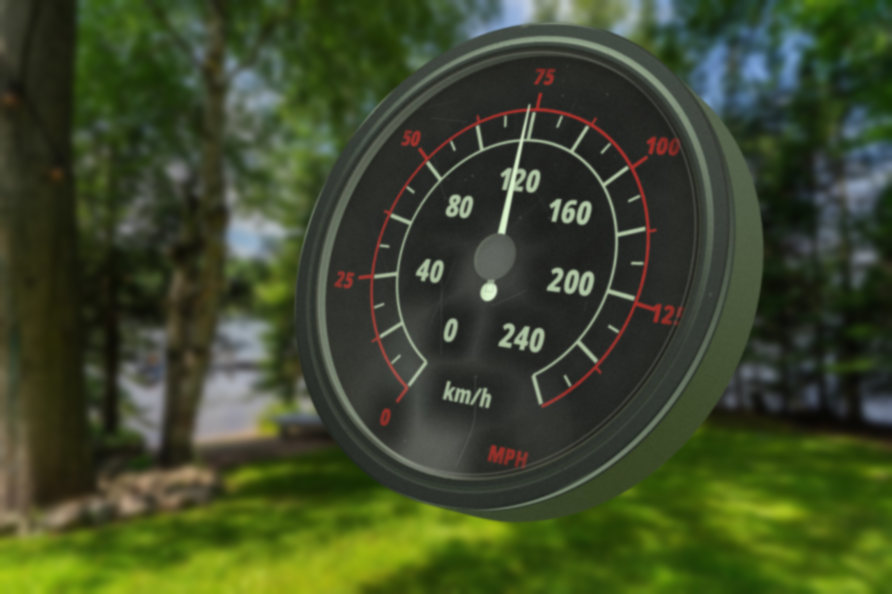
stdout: value=120 unit=km/h
